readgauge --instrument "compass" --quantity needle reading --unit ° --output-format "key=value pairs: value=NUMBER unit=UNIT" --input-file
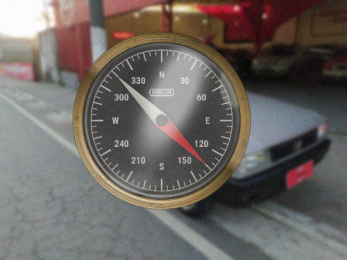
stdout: value=135 unit=°
